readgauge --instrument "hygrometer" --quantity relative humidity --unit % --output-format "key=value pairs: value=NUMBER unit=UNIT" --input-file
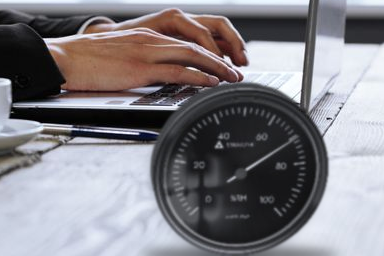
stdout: value=70 unit=%
